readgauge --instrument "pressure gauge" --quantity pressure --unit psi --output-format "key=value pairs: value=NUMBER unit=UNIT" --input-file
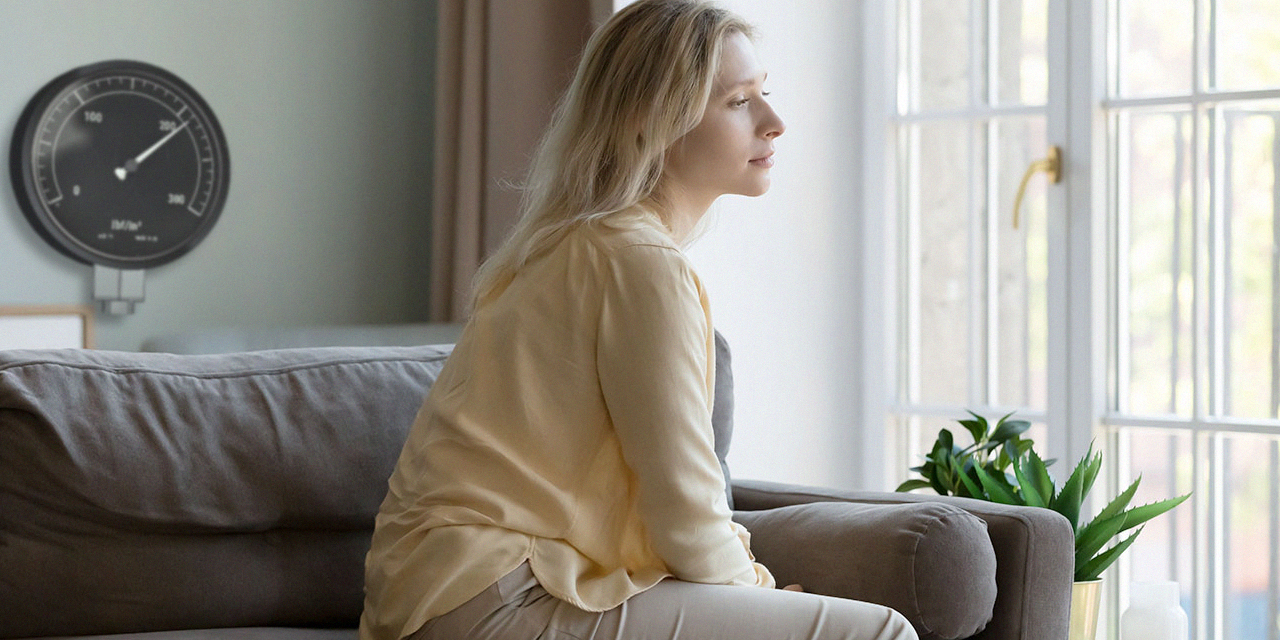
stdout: value=210 unit=psi
